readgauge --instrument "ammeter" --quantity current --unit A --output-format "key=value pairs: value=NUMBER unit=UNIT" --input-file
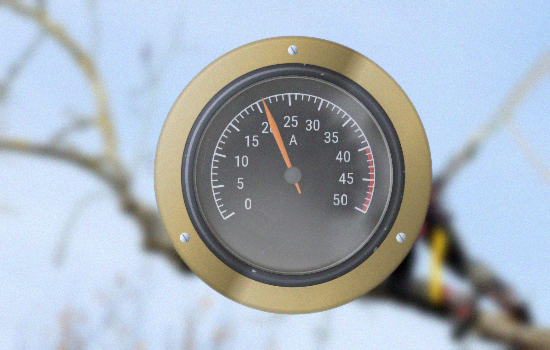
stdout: value=21 unit=A
